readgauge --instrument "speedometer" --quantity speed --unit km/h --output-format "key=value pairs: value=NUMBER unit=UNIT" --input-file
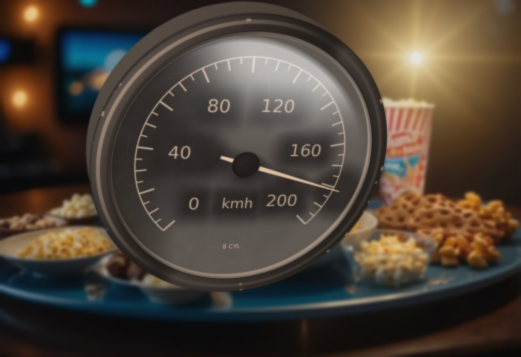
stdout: value=180 unit=km/h
